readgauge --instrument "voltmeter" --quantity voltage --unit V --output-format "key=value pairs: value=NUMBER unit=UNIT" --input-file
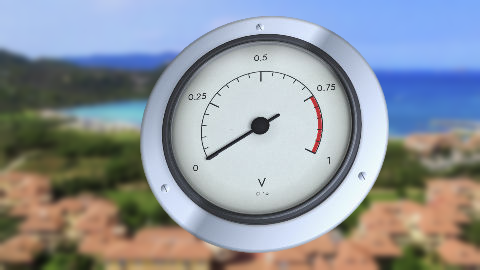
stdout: value=0 unit=V
